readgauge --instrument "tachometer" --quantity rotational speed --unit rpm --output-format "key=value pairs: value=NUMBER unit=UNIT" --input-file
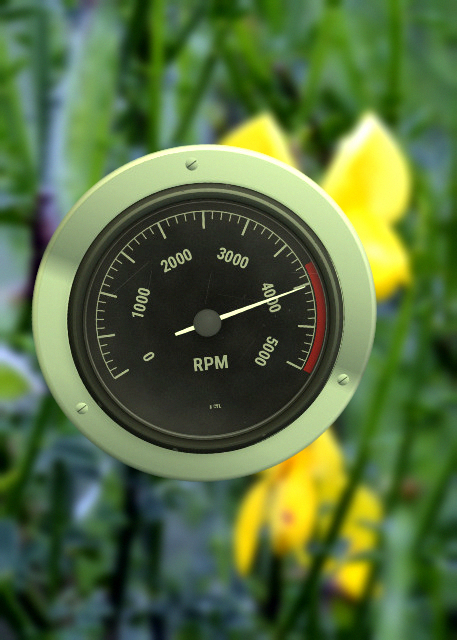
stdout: value=4000 unit=rpm
